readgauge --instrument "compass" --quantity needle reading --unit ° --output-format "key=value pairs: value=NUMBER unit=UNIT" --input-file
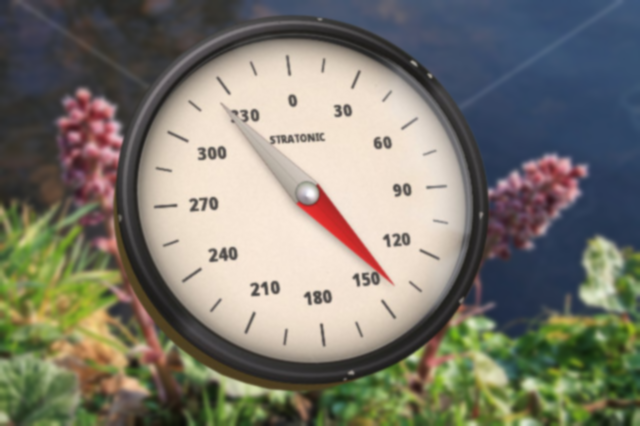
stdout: value=142.5 unit=°
